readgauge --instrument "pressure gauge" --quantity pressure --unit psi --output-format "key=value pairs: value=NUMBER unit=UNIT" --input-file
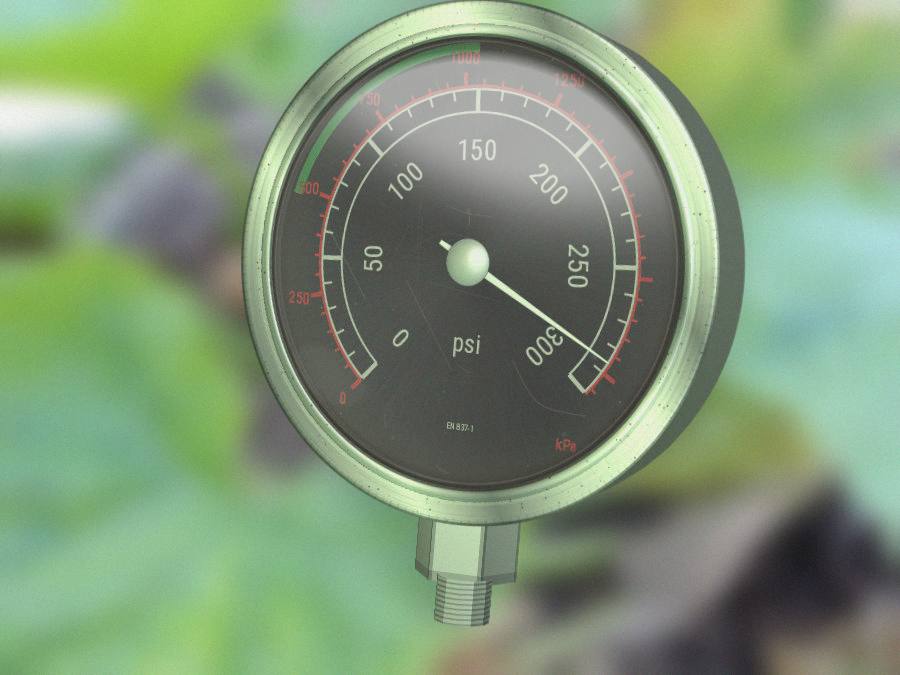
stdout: value=285 unit=psi
